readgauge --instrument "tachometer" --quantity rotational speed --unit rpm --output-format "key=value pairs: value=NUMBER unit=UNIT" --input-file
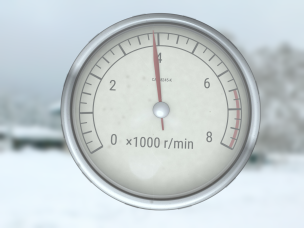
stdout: value=3875 unit=rpm
